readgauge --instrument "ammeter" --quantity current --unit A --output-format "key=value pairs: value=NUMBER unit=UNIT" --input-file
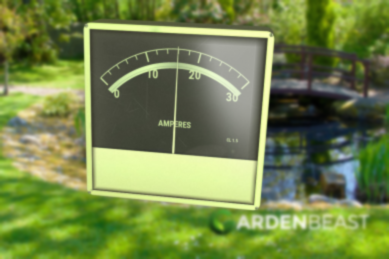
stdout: value=16 unit=A
